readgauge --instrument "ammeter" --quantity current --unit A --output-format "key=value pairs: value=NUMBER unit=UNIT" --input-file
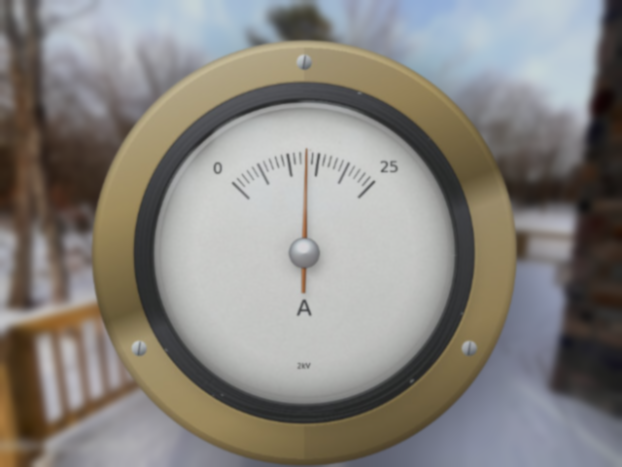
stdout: value=13 unit=A
